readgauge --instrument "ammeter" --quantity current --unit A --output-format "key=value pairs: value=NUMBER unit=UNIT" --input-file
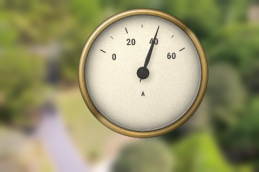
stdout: value=40 unit=A
